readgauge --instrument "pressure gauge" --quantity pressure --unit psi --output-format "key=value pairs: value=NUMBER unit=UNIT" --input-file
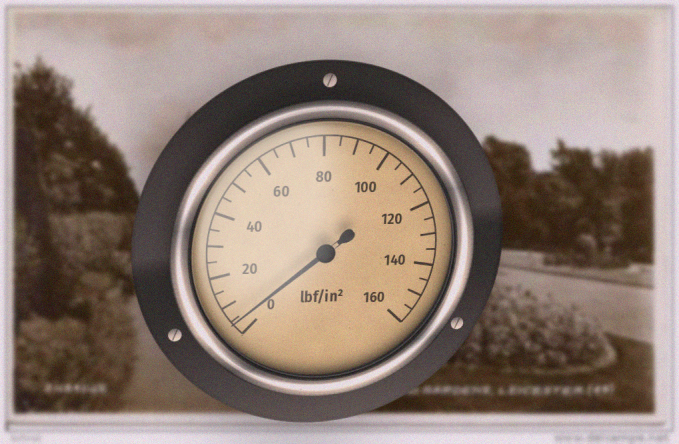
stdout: value=5 unit=psi
